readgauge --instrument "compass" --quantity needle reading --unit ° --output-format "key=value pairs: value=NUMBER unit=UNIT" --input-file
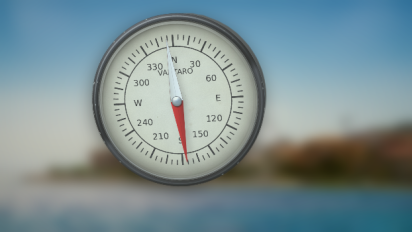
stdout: value=175 unit=°
